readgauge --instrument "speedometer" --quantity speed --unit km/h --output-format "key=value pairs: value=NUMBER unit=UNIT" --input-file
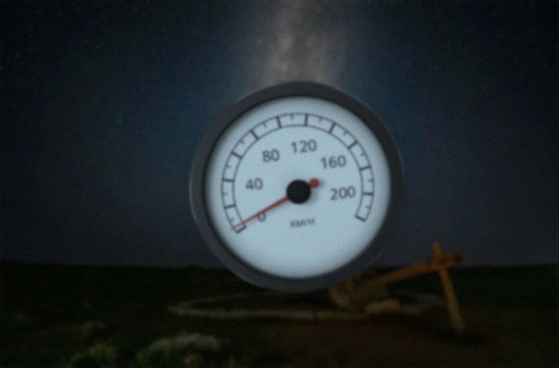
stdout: value=5 unit=km/h
